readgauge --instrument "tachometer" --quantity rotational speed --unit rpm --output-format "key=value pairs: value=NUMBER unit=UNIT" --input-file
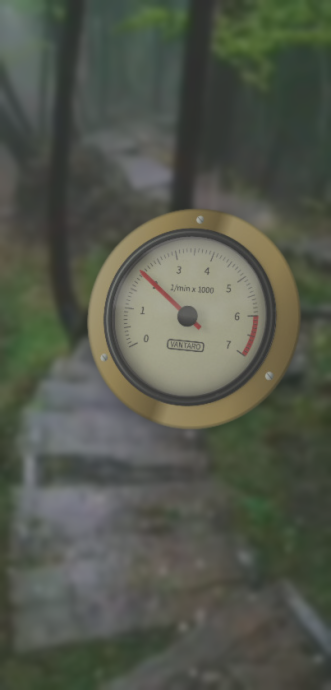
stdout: value=2000 unit=rpm
